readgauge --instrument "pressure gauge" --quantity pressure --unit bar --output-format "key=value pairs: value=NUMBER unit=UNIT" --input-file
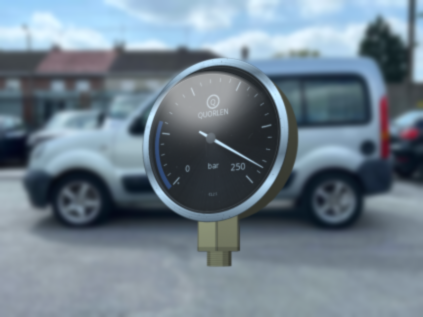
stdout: value=235 unit=bar
